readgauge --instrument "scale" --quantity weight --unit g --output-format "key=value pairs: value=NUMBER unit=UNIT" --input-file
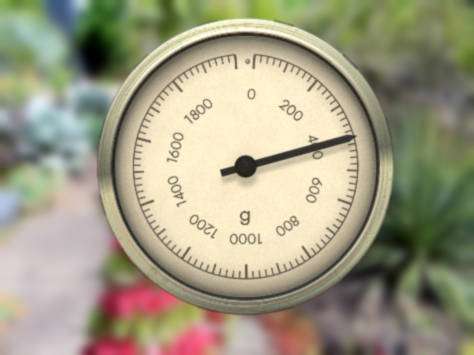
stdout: value=400 unit=g
